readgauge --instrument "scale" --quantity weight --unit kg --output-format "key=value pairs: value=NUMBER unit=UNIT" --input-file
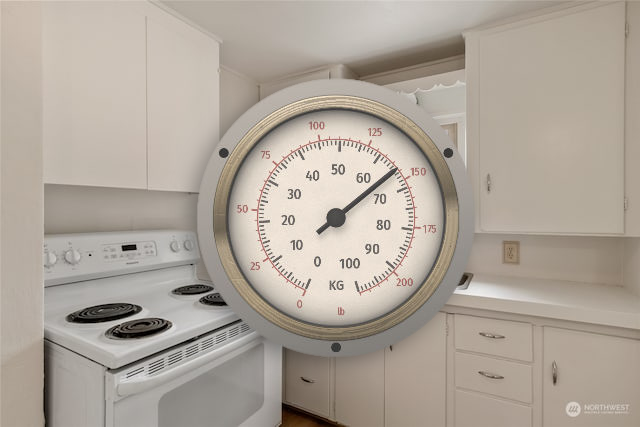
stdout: value=65 unit=kg
